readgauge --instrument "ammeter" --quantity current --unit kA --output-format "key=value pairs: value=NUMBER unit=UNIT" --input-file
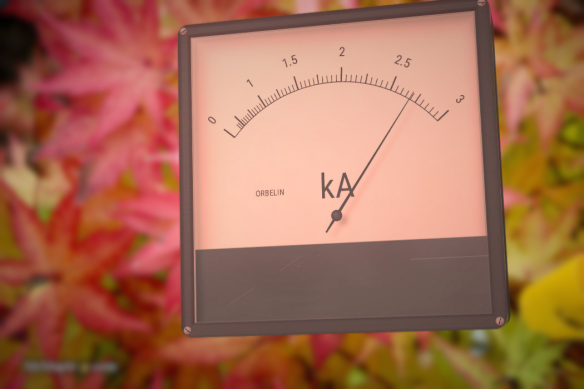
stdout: value=2.7 unit=kA
